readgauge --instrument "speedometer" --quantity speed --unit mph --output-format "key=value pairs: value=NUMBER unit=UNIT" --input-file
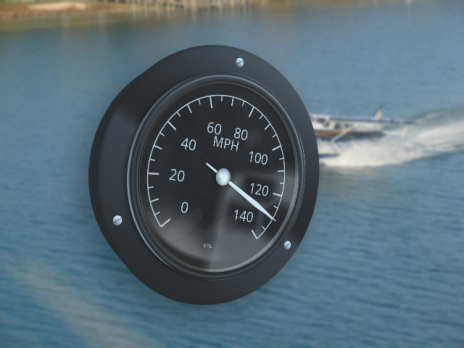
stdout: value=130 unit=mph
